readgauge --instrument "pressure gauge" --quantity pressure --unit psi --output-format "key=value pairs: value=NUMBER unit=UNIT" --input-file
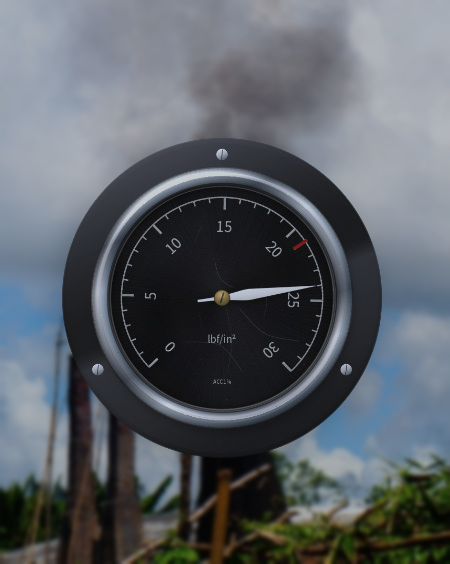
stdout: value=24 unit=psi
